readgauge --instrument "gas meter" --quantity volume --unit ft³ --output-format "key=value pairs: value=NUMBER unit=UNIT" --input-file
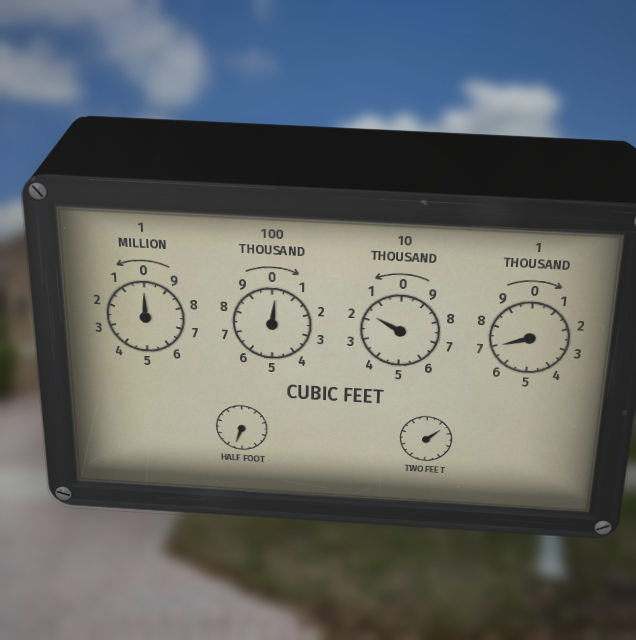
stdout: value=1700 unit=ft³
